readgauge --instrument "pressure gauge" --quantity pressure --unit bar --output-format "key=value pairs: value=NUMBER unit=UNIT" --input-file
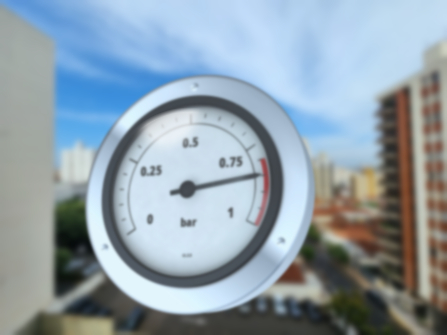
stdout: value=0.85 unit=bar
